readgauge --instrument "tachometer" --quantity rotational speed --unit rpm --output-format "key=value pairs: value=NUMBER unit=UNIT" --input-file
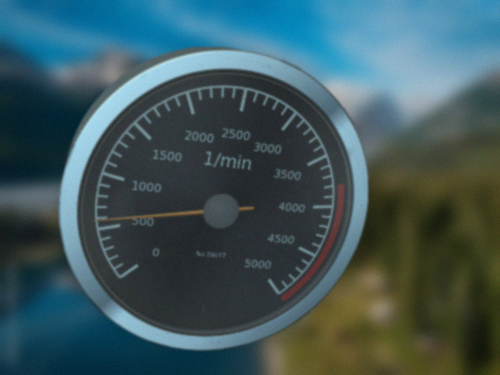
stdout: value=600 unit=rpm
